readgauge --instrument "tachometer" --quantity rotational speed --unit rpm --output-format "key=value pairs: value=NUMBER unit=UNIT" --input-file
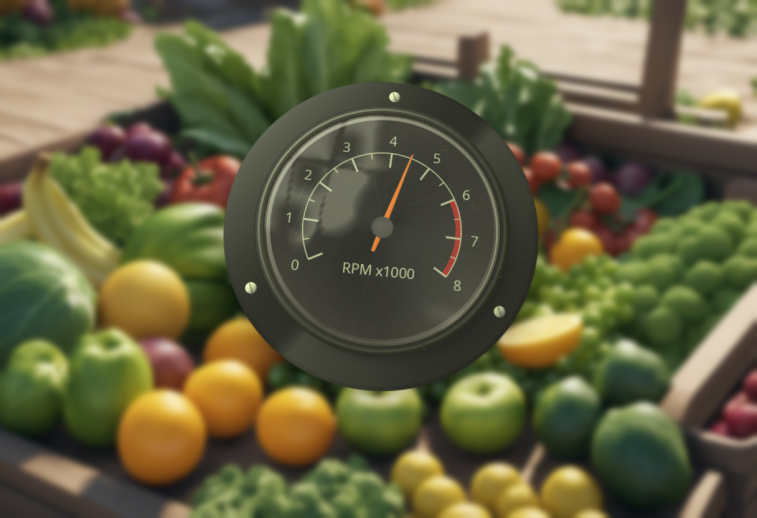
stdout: value=4500 unit=rpm
